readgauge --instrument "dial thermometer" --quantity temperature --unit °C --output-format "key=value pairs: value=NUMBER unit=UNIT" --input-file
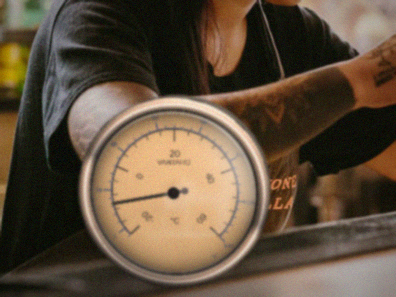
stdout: value=-10 unit=°C
